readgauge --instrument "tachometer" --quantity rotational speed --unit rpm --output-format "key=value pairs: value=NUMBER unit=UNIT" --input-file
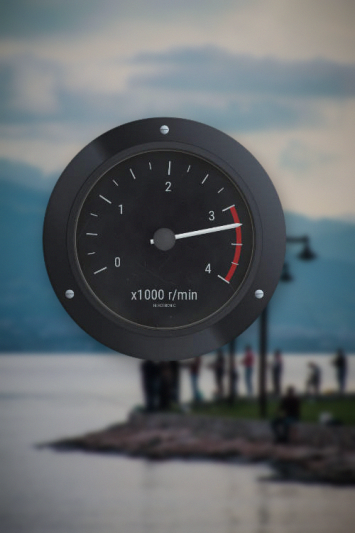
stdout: value=3250 unit=rpm
